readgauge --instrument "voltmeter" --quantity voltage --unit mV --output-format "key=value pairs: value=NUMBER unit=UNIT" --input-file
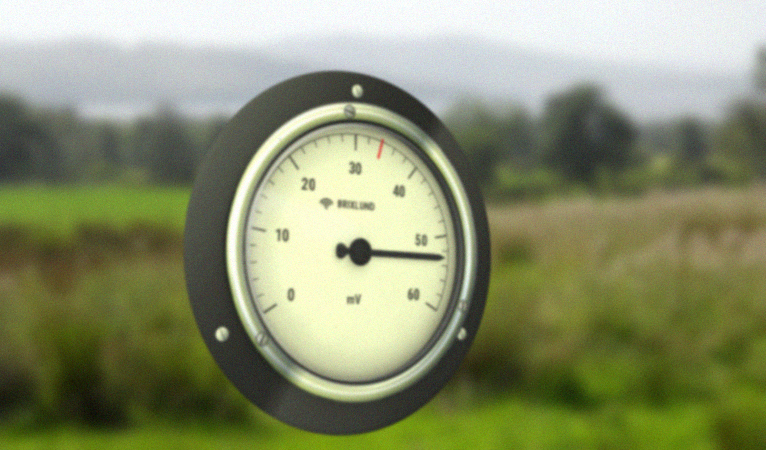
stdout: value=53 unit=mV
